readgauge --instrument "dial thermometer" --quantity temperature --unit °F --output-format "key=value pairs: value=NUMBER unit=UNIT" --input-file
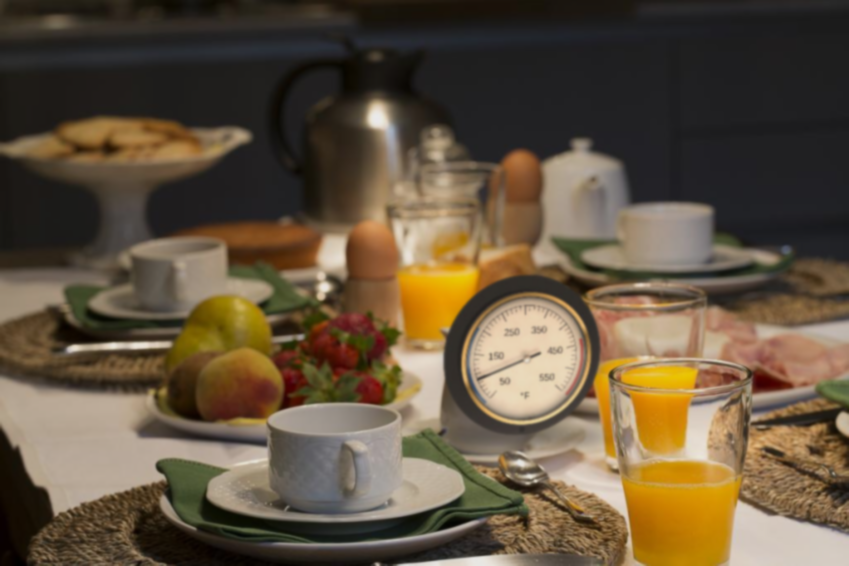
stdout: value=100 unit=°F
